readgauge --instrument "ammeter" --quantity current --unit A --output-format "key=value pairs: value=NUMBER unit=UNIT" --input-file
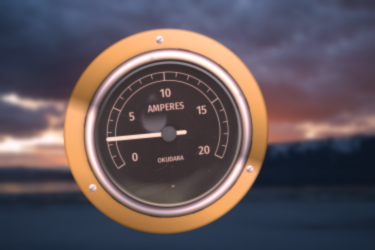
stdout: value=2.5 unit=A
